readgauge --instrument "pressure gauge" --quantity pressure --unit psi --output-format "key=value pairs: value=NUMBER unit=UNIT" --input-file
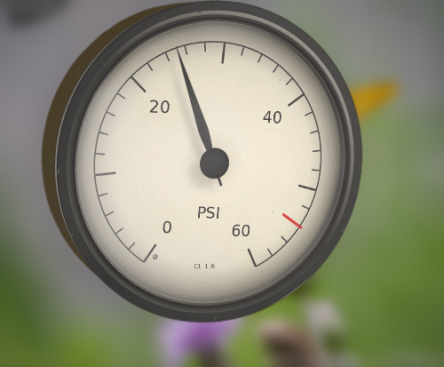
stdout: value=25 unit=psi
